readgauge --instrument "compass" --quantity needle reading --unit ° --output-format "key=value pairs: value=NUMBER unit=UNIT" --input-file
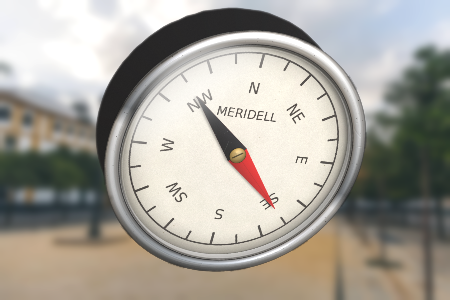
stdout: value=135 unit=°
